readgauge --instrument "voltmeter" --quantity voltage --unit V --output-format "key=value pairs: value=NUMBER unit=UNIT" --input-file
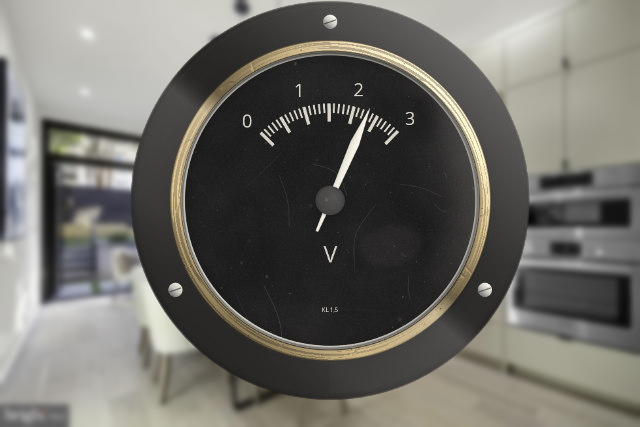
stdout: value=2.3 unit=V
